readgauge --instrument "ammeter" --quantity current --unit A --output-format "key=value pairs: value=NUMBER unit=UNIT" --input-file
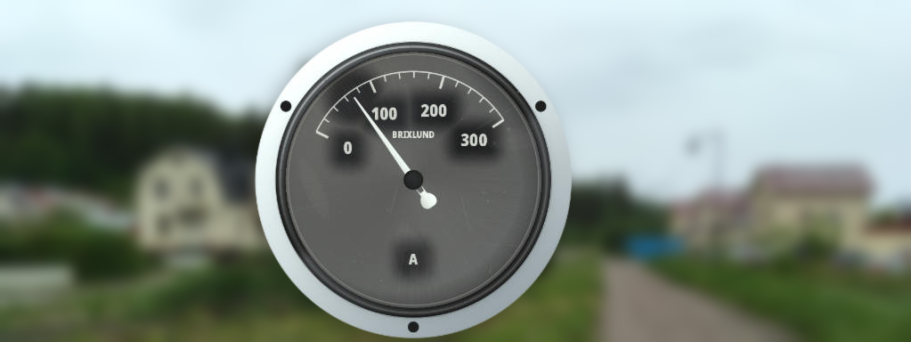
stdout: value=70 unit=A
